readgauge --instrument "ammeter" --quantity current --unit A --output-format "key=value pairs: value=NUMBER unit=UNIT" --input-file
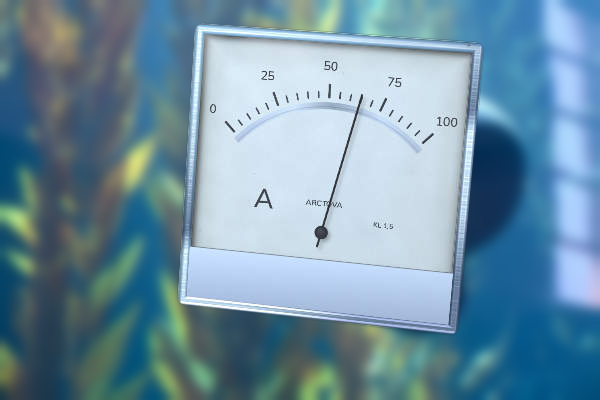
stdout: value=65 unit=A
